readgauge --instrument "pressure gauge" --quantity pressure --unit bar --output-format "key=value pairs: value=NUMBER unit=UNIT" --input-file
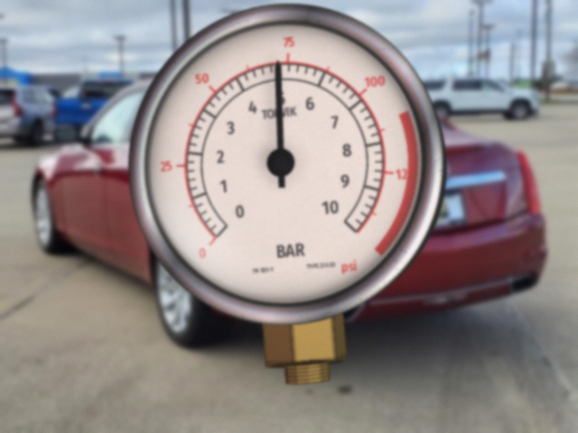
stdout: value=5 unit=bar
